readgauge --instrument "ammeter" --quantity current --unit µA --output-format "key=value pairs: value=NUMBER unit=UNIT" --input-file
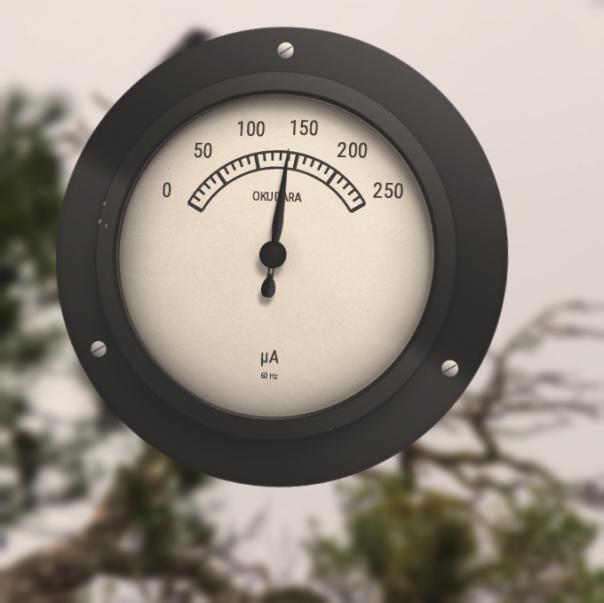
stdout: value=140 unit=µA
